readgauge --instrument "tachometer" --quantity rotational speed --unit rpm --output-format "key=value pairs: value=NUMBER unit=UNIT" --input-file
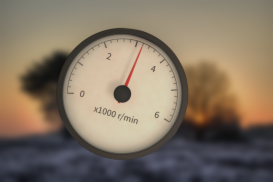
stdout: value=3200 unit=rpm
